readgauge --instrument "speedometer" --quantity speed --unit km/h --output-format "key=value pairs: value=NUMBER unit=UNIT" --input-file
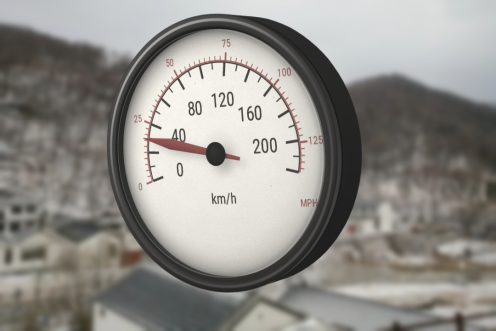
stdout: value=30 unit=km/h
